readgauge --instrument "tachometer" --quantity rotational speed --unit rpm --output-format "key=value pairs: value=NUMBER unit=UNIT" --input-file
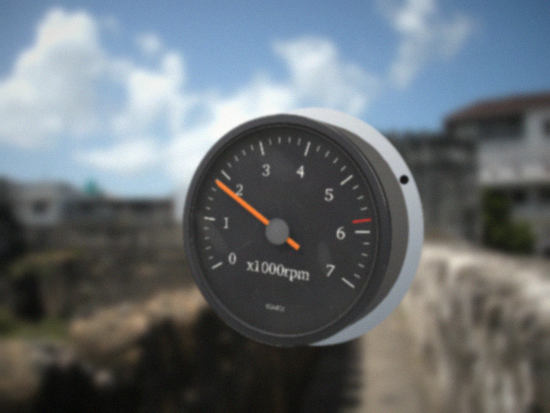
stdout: value=1800 unit=rpm
